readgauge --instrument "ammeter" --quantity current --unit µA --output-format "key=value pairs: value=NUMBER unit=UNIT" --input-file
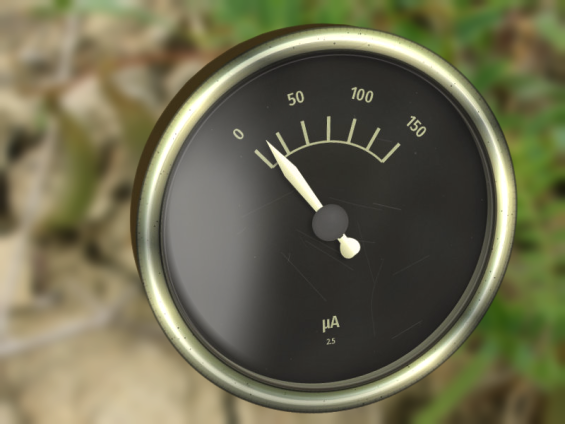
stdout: value=12.5 unit=µA
